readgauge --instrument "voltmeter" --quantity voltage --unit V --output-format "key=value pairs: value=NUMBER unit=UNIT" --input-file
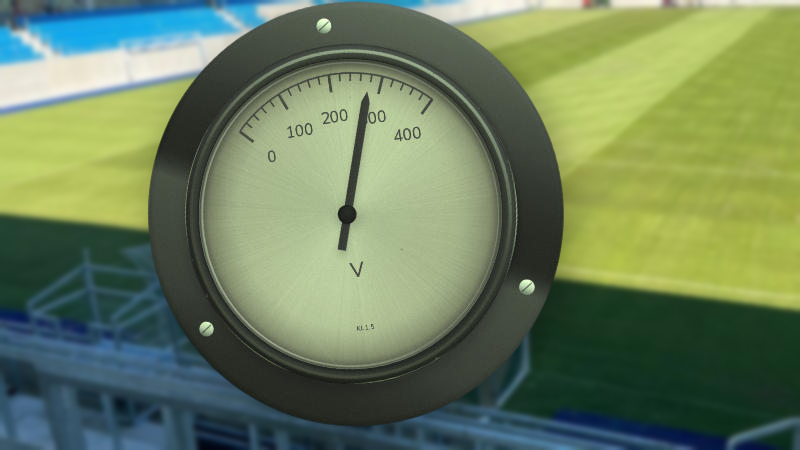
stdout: value=280 unit=V
